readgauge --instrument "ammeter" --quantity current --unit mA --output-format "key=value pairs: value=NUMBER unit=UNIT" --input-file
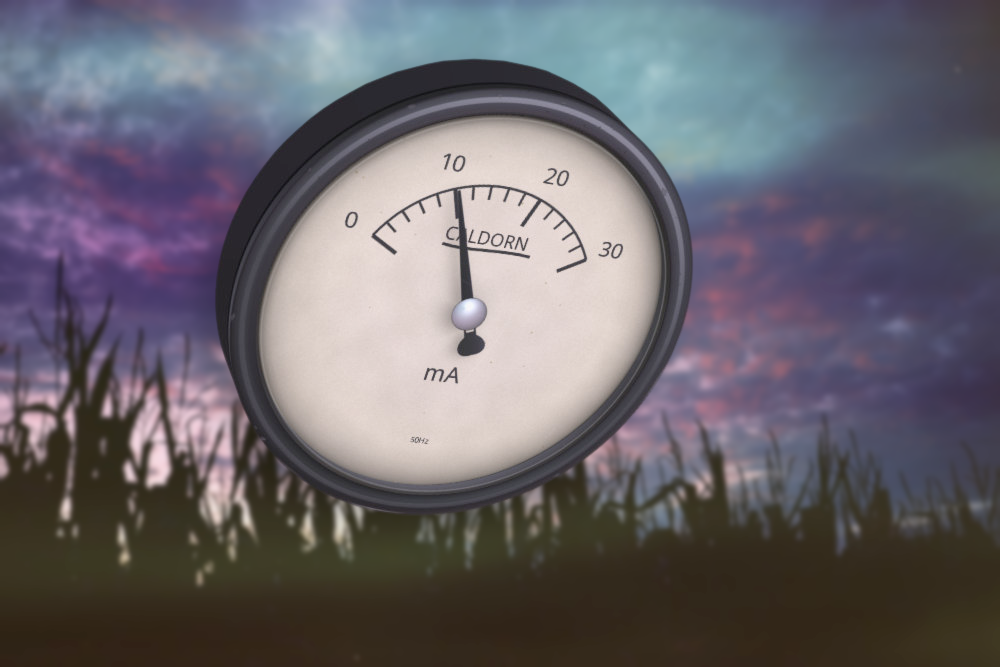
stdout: value=10 unit=mA
